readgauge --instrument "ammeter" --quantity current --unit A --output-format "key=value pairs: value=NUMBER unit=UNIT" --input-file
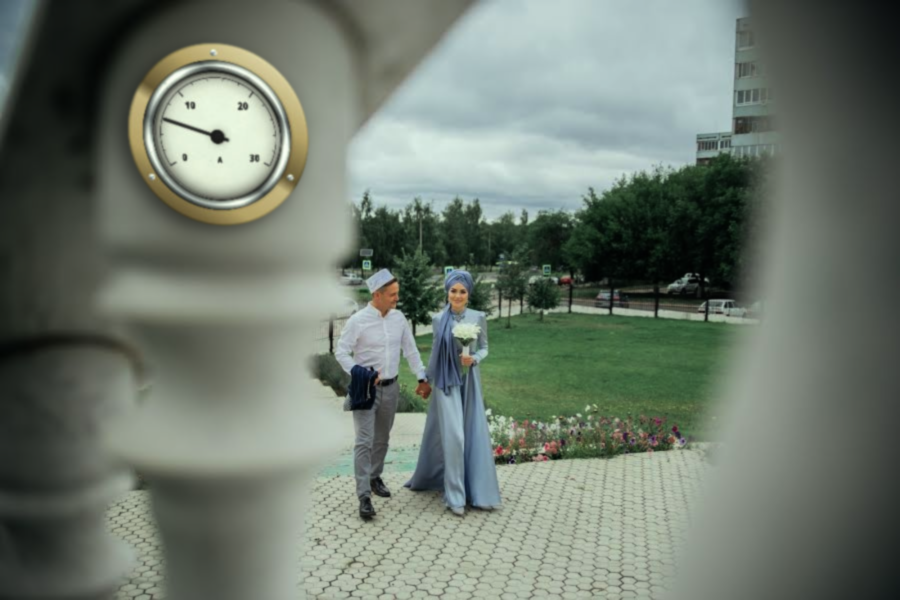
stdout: value=6 unit=A
